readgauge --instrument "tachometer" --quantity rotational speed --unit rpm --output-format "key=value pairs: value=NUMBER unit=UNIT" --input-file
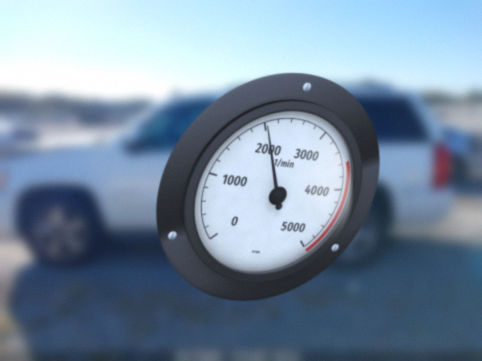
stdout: value=2000 unit=rpm
